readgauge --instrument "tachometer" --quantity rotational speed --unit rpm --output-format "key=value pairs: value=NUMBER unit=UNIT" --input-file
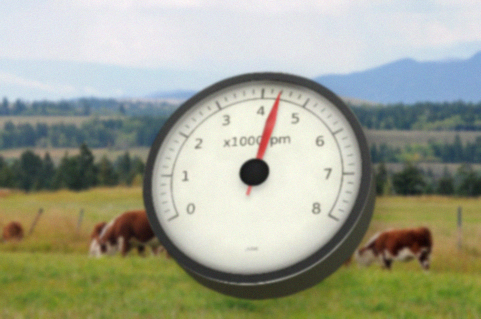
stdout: value=4400 unit=rpm
